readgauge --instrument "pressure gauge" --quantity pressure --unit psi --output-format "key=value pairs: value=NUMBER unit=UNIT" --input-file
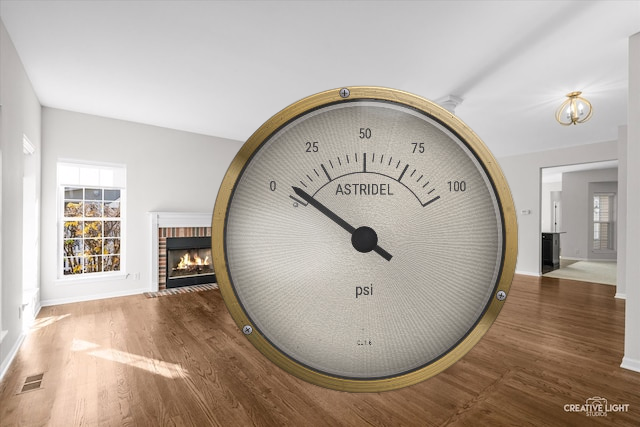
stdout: value=5 unit=psi
